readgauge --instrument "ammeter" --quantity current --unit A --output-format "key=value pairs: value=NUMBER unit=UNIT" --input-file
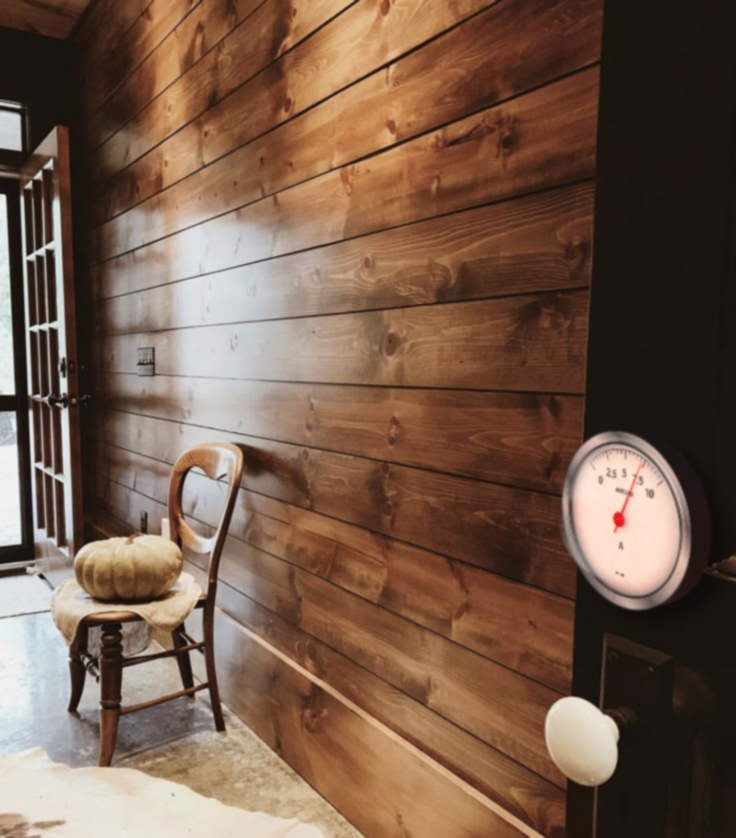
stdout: value=7.5 unit=A
